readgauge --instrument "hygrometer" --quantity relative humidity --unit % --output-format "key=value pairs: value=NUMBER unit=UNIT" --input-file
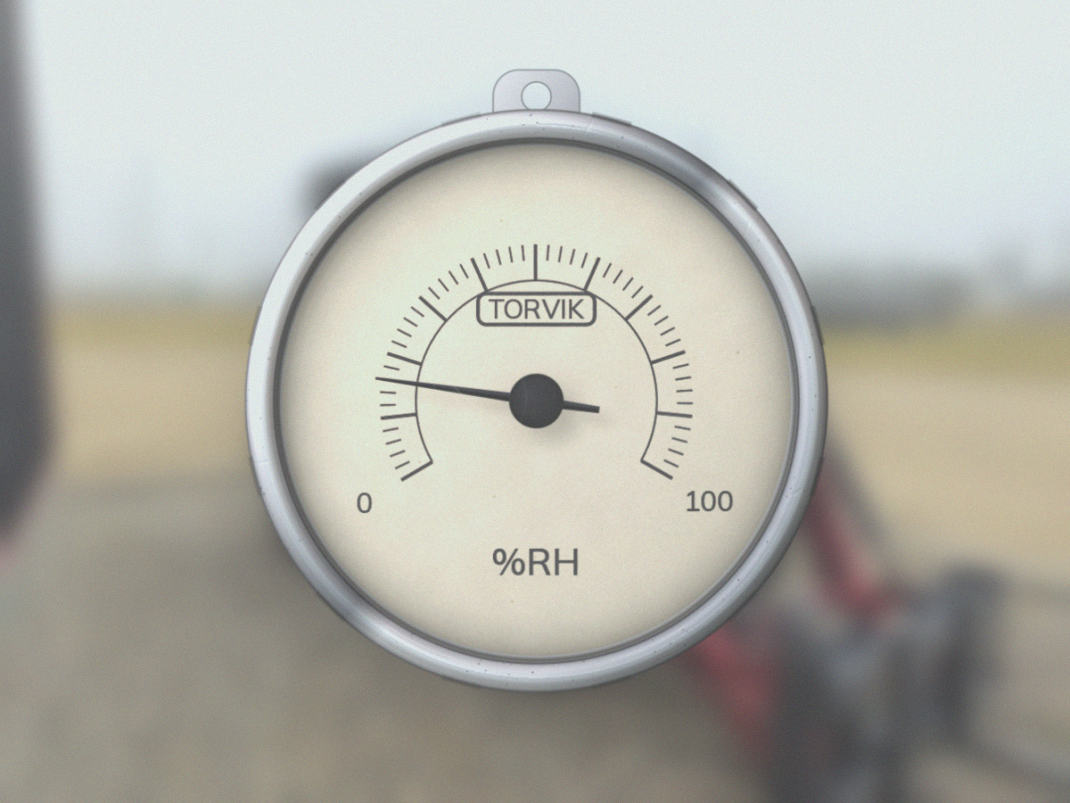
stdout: value=16 unit=%
